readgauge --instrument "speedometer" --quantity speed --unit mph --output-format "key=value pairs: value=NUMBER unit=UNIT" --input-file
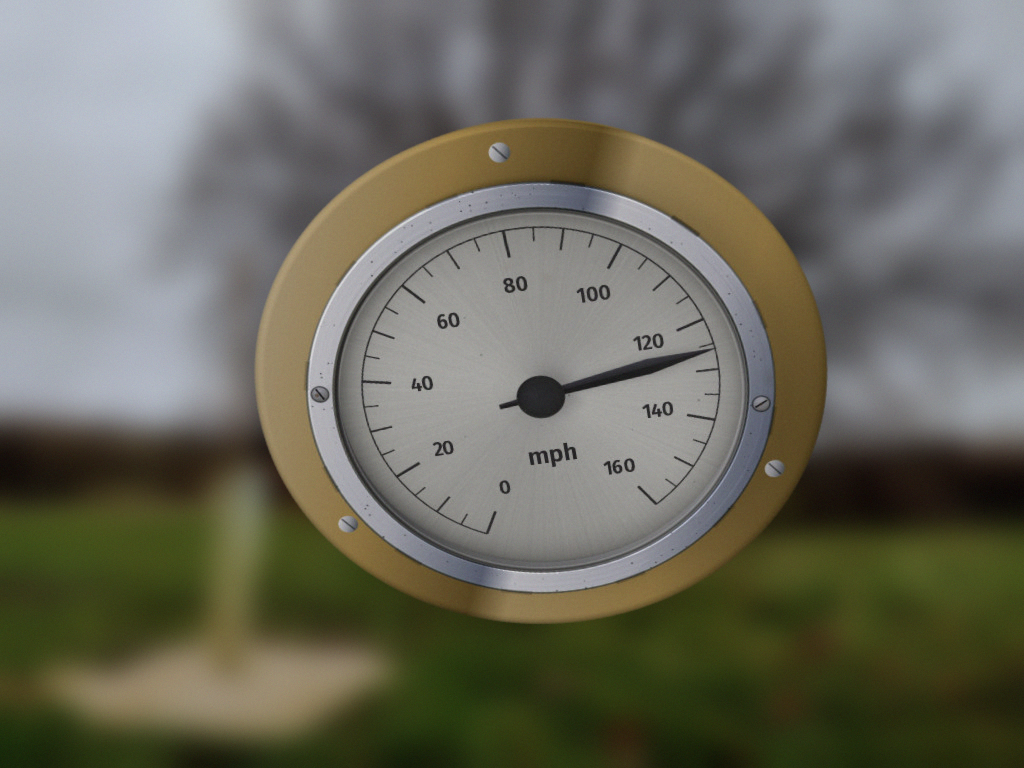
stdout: value=125 unit=mph
